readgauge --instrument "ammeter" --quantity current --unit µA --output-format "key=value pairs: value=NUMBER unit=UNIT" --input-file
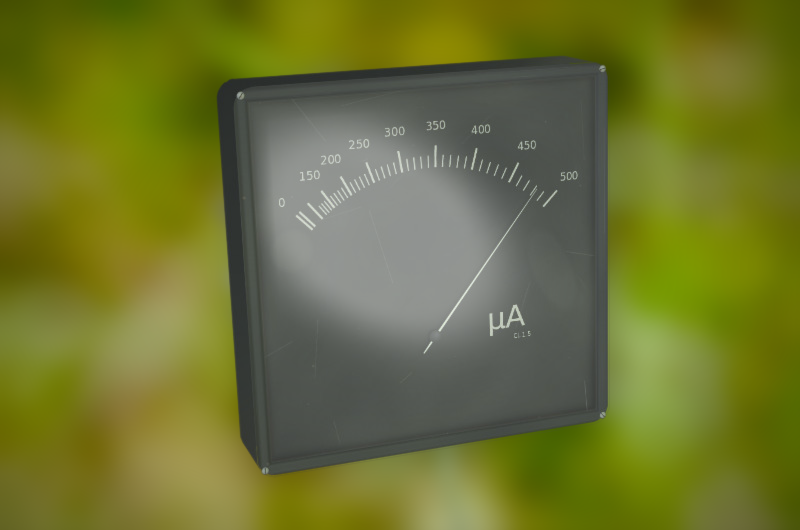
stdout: value=480 unit=µA
